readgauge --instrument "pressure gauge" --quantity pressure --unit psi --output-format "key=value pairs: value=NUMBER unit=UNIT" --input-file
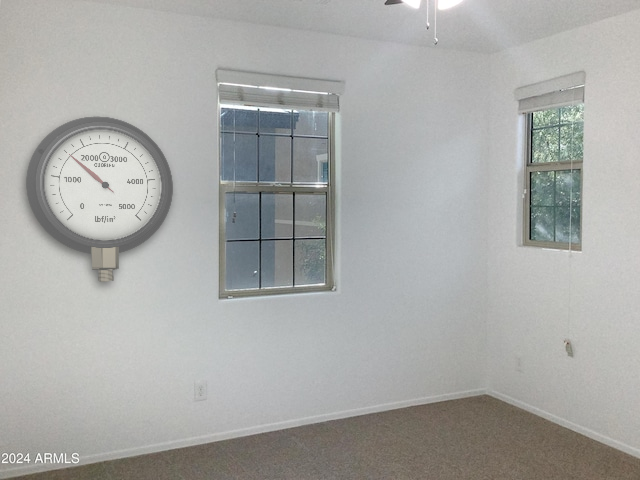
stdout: value=1600 unit=psi
